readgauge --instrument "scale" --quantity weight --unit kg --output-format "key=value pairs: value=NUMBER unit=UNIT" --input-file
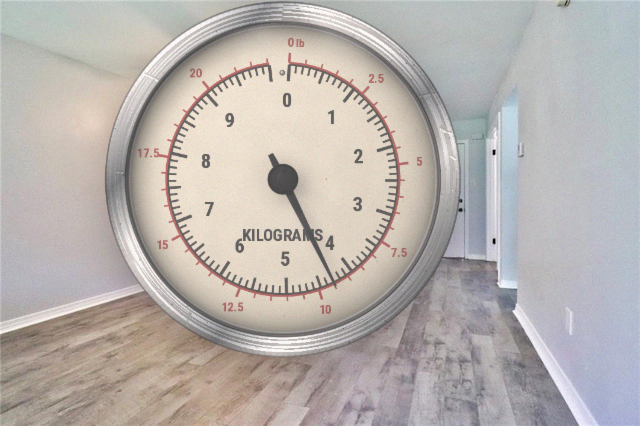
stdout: value=4.3 unit=kg
